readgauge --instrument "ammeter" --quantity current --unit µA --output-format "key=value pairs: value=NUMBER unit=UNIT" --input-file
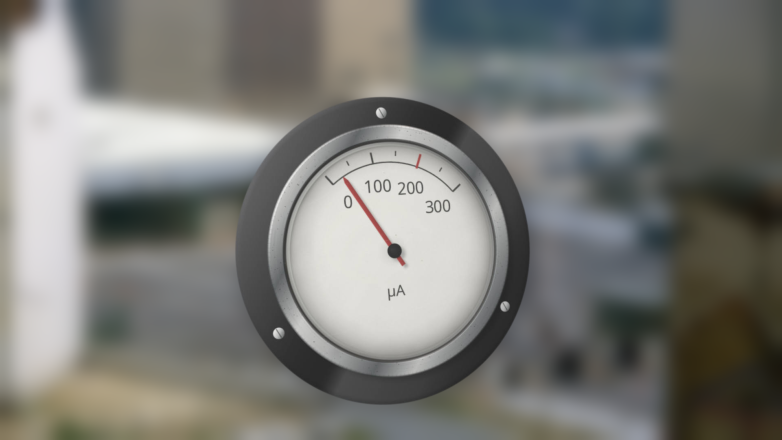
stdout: value=25 unit=µA
